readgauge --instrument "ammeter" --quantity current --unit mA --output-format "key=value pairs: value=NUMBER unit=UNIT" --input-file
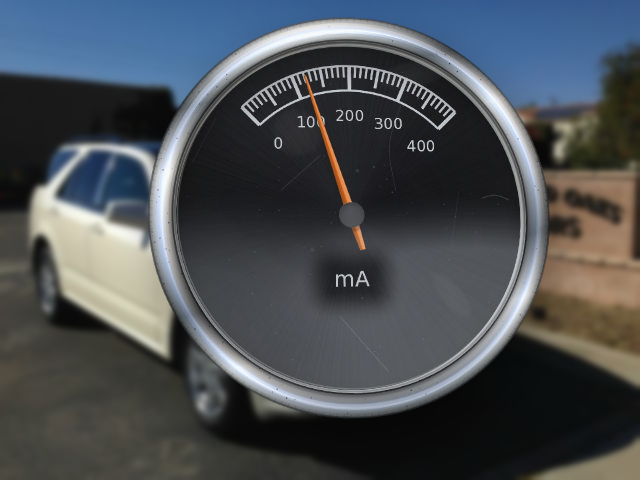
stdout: value=120 unit=mA
